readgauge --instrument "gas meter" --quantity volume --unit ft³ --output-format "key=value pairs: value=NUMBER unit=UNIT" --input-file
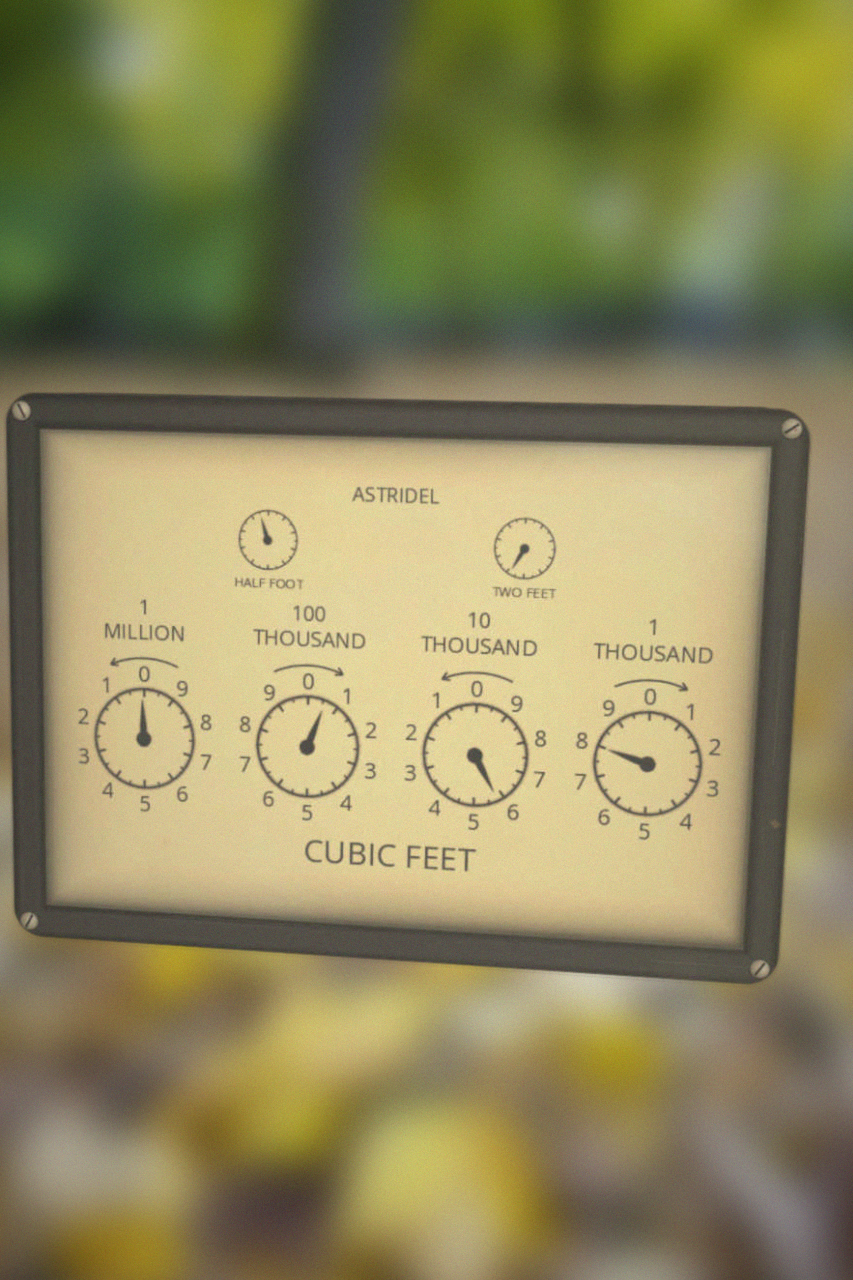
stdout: value=5800 unit=ft³
